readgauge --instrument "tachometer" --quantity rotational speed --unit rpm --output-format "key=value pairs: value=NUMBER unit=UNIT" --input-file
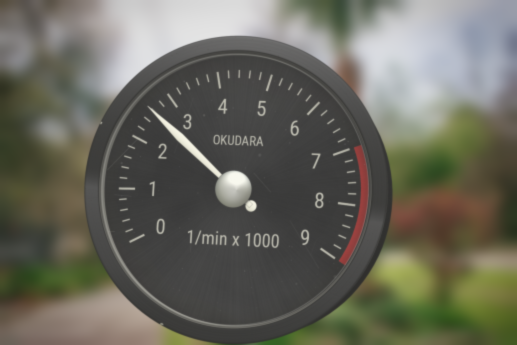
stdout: value=2600 unit=rpm
